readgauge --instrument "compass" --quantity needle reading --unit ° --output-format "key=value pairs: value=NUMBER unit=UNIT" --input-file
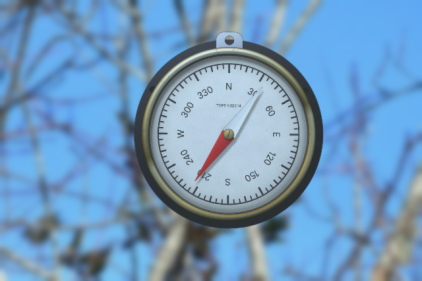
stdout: value=215 unit=°
